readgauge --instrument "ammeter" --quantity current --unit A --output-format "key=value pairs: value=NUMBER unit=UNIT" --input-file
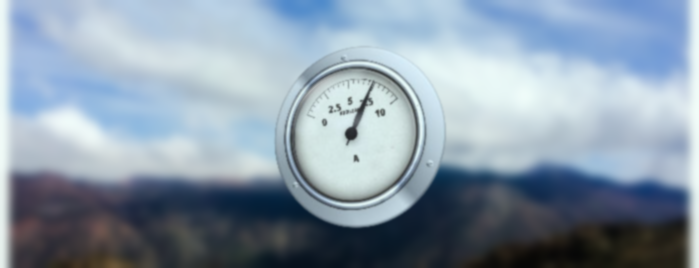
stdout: value=7.5 unit=A
